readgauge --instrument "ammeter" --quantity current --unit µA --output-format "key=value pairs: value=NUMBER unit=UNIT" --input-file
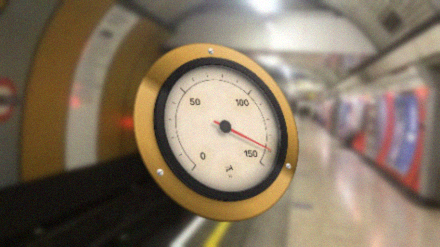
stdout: value=140 unit=µA
